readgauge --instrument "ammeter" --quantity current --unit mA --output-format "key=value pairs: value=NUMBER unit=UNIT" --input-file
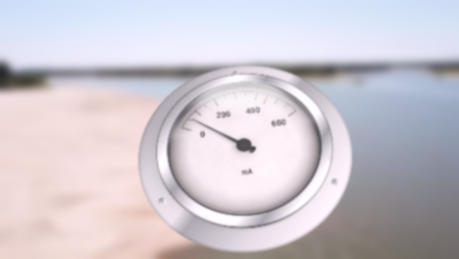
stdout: value=50 unit=mA
